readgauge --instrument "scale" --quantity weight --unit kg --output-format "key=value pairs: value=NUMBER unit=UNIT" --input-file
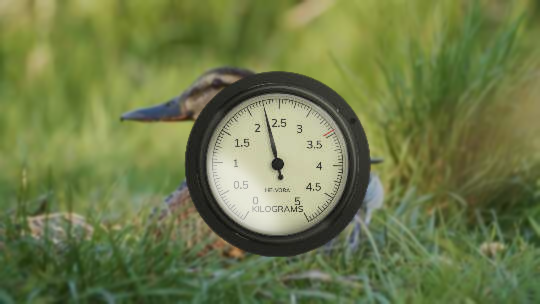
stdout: value=2.25 unit=kg
